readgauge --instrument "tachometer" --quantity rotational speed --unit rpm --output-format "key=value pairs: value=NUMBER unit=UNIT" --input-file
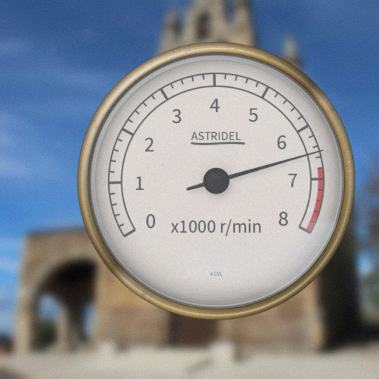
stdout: value=6500 unit=rpm
